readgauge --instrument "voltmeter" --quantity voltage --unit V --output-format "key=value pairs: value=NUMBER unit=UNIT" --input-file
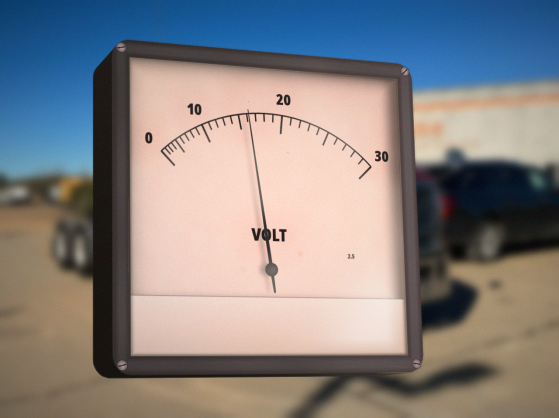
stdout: value=16 unit=V
